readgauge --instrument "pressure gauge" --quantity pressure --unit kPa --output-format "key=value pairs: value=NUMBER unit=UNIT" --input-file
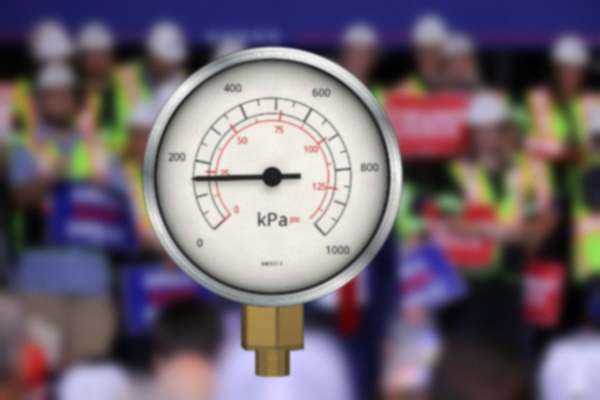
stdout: value=150 unit=kPa
